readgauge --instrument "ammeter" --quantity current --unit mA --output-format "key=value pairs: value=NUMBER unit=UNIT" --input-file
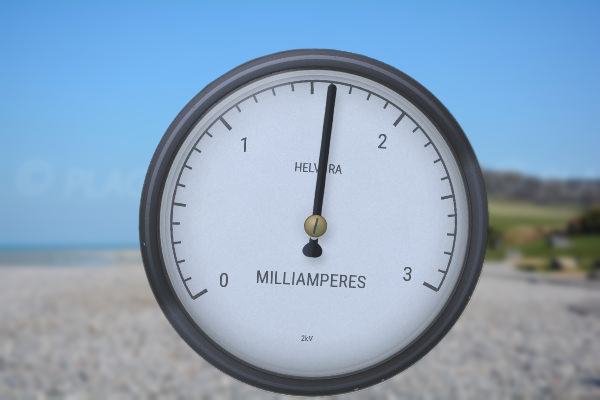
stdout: value=1.6 unit=mA
